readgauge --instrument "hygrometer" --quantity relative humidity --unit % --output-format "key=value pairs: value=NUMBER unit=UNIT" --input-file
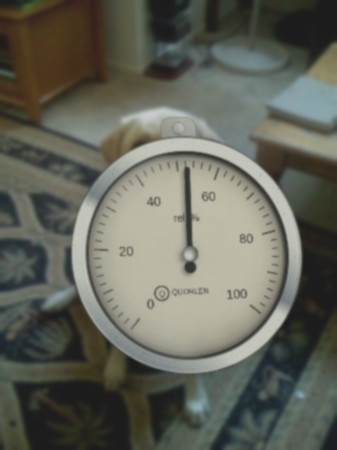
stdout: value=52 unit=%
